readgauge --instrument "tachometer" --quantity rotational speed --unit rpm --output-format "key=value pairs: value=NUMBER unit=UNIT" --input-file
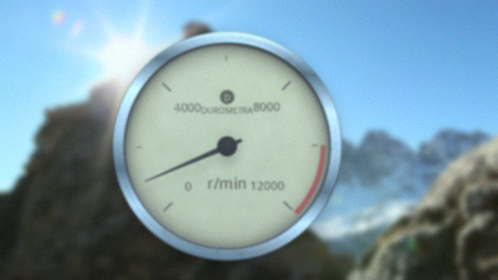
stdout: value=1000 unit=rpm
